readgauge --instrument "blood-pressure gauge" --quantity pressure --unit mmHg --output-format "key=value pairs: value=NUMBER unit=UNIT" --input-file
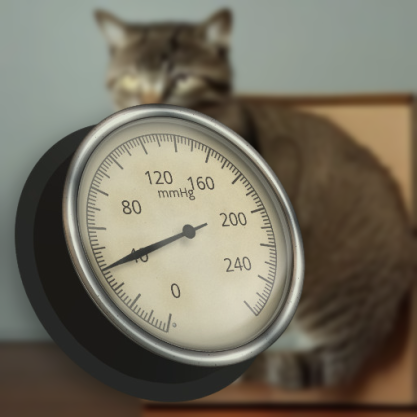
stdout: value=40 unit=mmHg
